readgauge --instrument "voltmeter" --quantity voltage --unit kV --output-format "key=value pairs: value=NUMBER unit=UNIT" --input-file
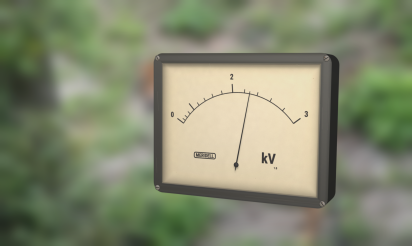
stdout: value=2.3 unit=kV
